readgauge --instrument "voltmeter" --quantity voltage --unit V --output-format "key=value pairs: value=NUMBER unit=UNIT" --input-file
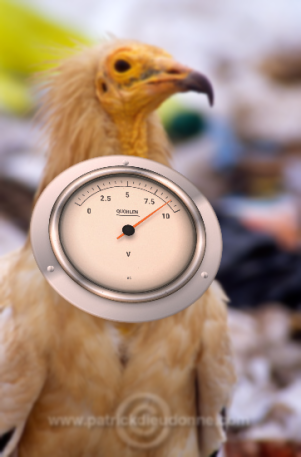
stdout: value=9 unit=V
